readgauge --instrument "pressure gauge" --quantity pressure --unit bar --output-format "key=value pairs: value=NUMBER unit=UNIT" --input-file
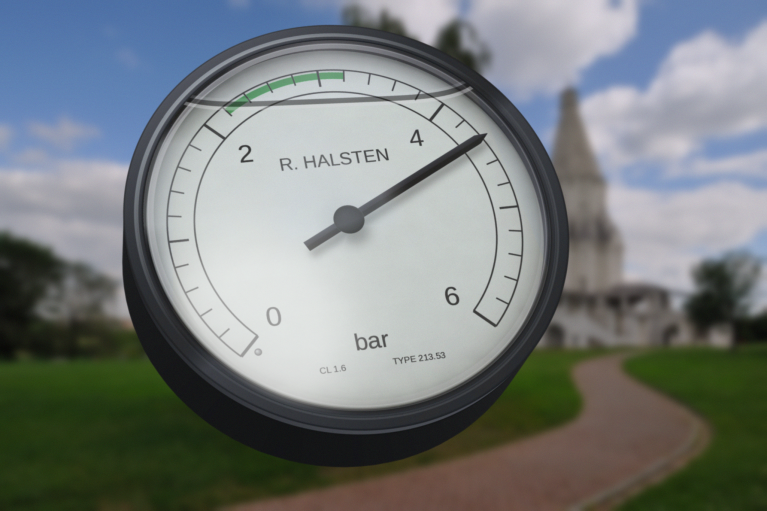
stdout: value=4.4 unit=bar
